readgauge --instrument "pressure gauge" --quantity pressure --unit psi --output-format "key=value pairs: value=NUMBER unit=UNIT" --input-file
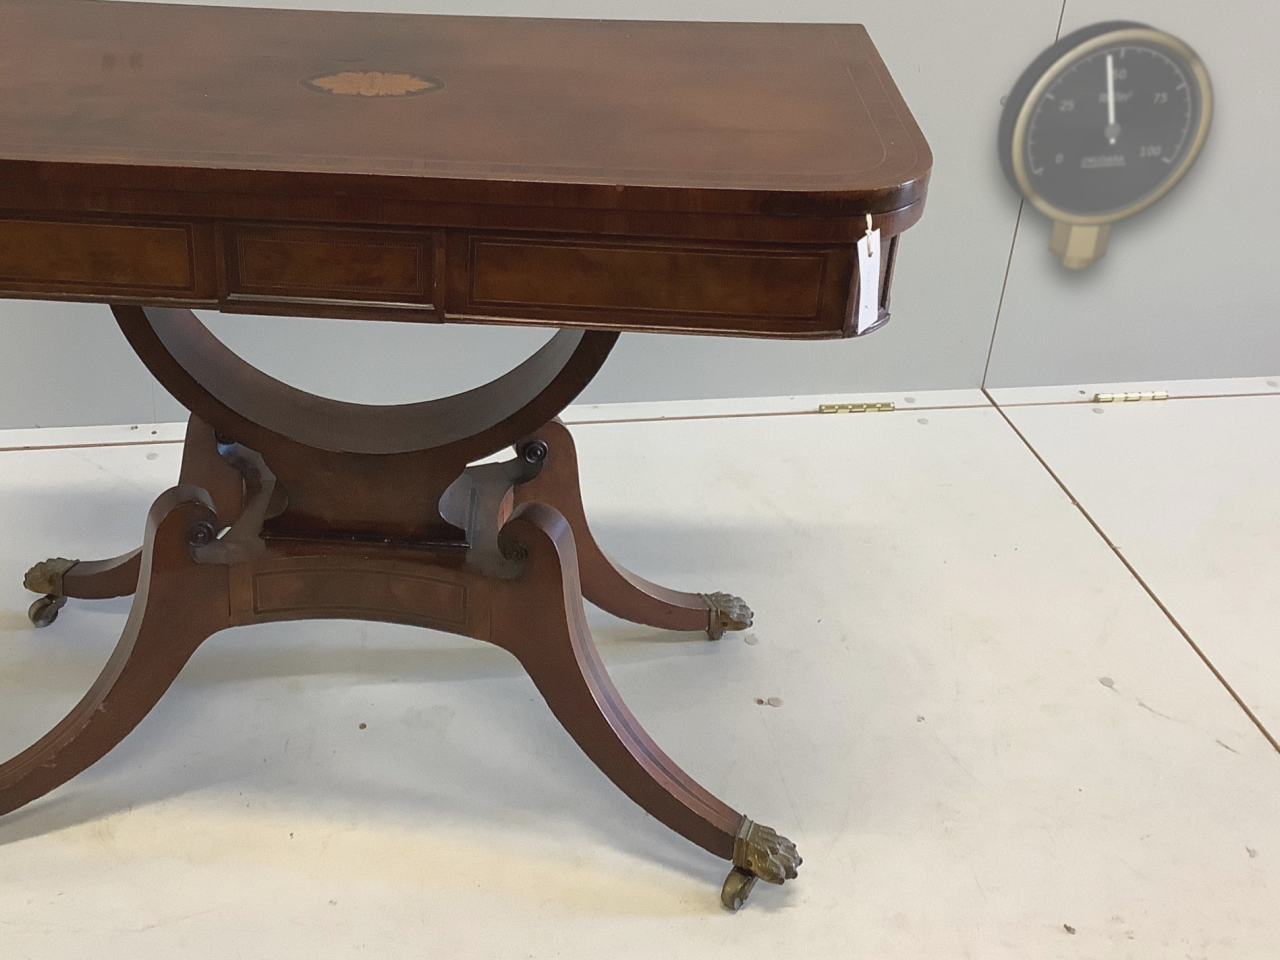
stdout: value=45 unit=psi
